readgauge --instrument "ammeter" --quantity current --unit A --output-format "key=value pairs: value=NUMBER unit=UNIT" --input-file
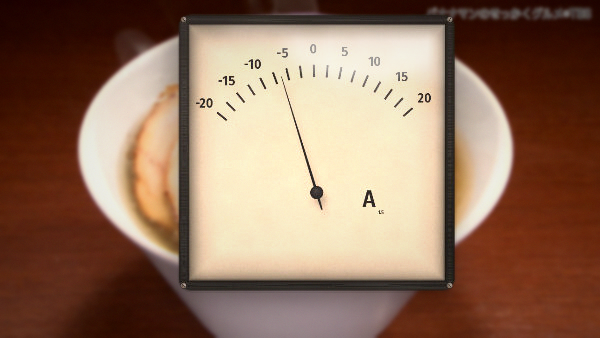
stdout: value=-6.25 unit=A
